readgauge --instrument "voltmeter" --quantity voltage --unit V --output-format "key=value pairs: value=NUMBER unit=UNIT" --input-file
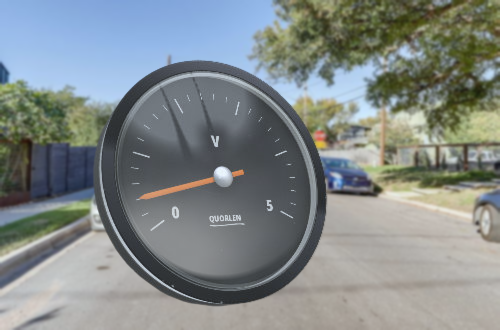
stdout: value=0.4 unit=V
